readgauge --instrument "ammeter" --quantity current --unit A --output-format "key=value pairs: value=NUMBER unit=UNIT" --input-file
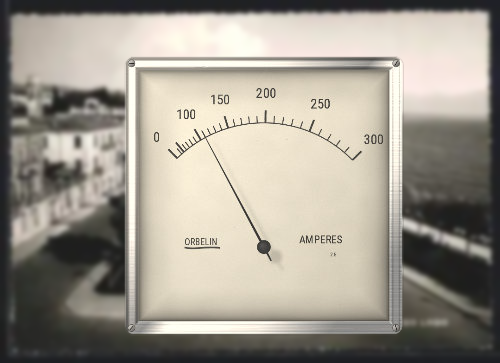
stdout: value=110 unit=A
